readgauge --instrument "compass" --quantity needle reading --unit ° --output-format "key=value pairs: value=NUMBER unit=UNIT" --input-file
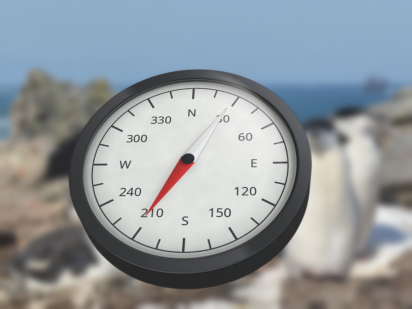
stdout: value=210 unit=°
